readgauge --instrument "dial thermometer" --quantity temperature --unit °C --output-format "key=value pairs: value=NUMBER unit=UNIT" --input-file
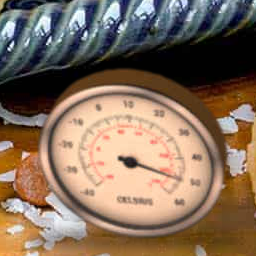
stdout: value=50 unit=°C
